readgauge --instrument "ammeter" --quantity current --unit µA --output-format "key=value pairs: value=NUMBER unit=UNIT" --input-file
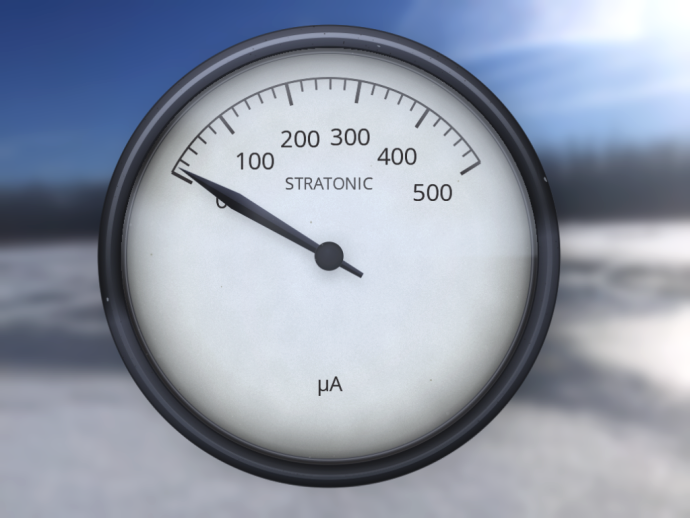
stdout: value=10 unit=µA
